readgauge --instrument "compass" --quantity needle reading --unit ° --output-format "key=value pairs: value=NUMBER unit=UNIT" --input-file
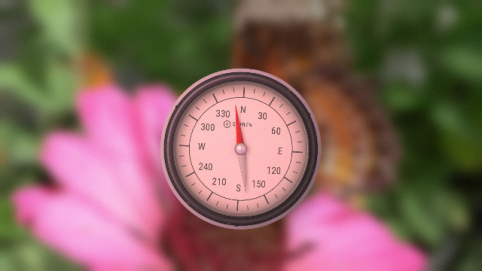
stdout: value=350 unit=°
